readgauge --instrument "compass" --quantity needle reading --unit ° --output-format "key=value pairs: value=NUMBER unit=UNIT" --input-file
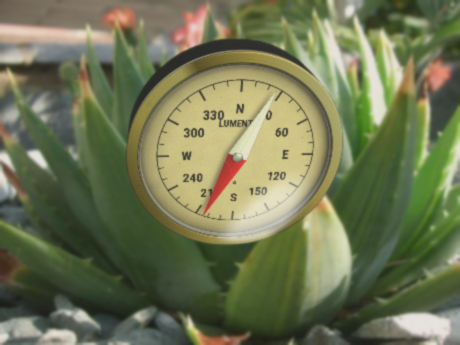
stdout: value=205 unit=°
